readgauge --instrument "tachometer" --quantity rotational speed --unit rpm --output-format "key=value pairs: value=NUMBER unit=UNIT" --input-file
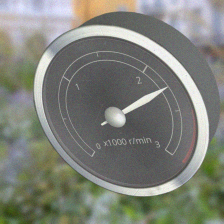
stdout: value=2250 unit=rpm
